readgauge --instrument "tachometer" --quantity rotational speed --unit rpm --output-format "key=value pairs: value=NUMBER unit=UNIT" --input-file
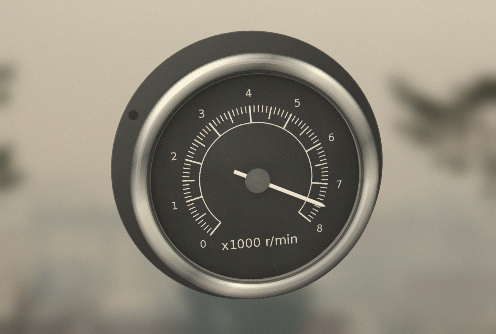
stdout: value=7500 unit=rpm
